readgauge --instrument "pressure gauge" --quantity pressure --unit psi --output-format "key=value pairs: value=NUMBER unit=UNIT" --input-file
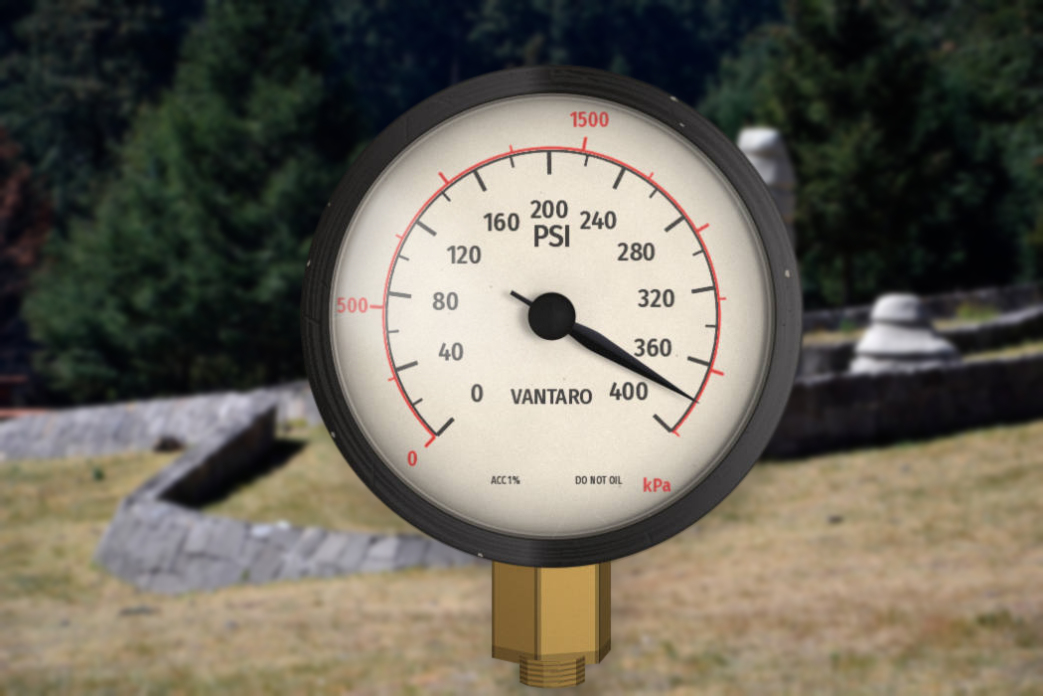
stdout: value=380 unit=psi
